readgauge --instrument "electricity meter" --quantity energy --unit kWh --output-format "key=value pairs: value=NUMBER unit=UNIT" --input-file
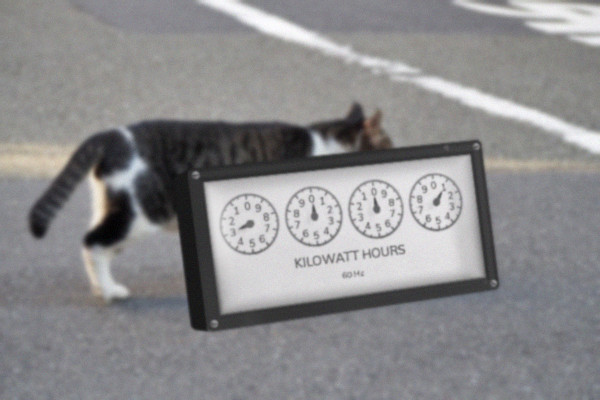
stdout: value=3001 unit=kWh
